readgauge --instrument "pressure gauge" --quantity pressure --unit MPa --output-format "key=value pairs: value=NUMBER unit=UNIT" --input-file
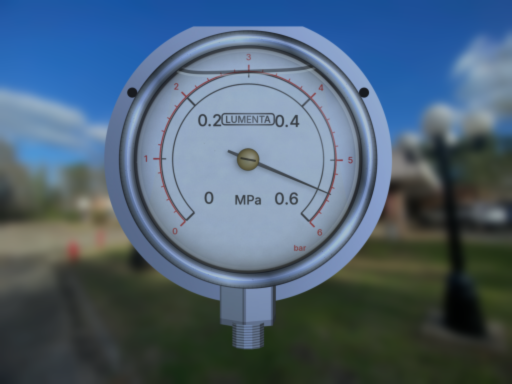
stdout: value=0.55 unit=MPa
